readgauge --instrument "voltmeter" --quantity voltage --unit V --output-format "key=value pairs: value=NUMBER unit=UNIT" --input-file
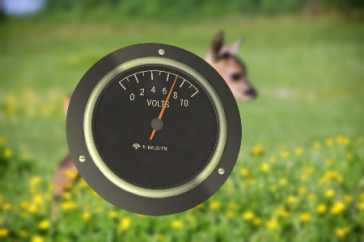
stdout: value=7 unit=V
